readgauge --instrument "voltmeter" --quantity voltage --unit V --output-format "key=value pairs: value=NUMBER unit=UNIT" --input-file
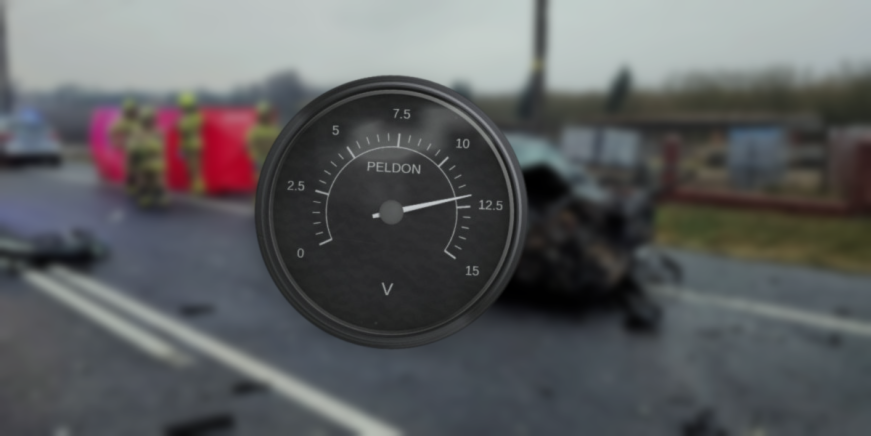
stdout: value=12 unit=V
